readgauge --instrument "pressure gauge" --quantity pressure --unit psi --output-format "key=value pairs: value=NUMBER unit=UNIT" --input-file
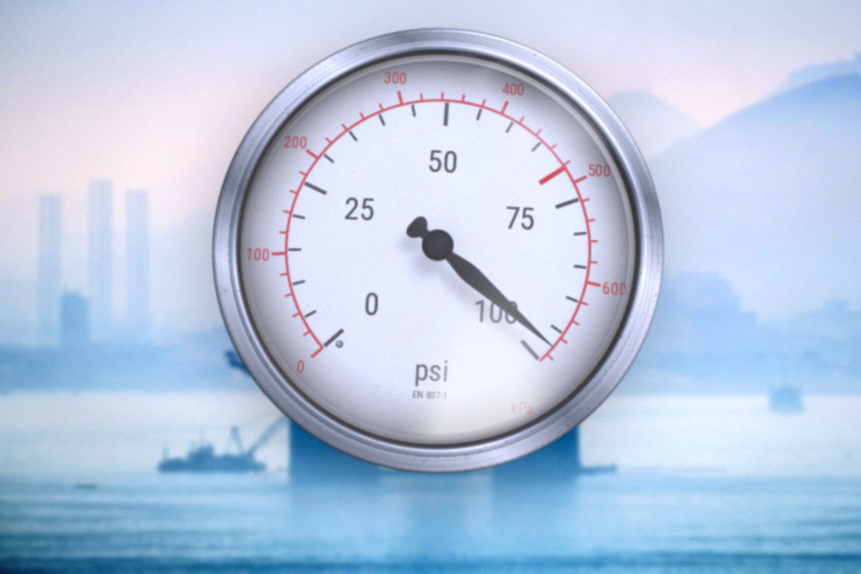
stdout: value=97.5 unit=psi
